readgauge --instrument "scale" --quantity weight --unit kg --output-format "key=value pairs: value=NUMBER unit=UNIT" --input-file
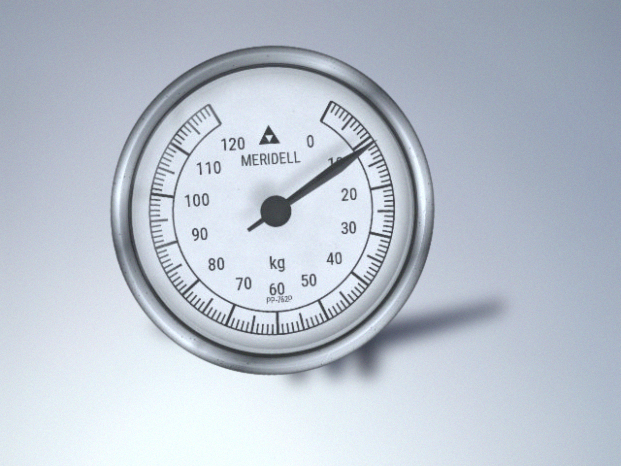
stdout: value=11 unit=kg
